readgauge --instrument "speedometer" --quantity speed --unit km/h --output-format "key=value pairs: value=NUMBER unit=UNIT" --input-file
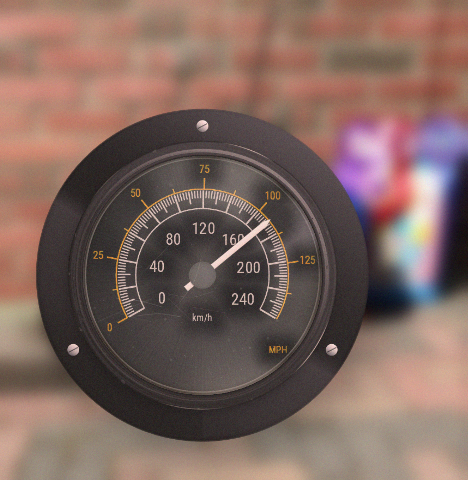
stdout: value=170 unit=km/h
